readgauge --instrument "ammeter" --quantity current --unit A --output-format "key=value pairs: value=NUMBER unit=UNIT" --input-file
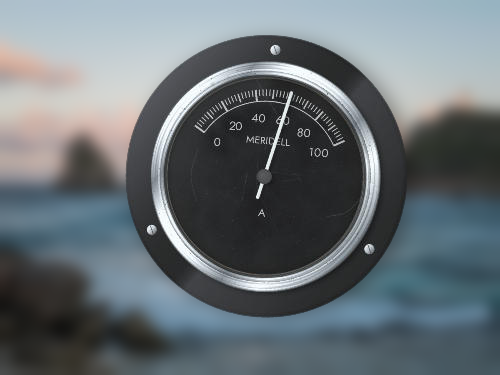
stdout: value=60 unit=A
